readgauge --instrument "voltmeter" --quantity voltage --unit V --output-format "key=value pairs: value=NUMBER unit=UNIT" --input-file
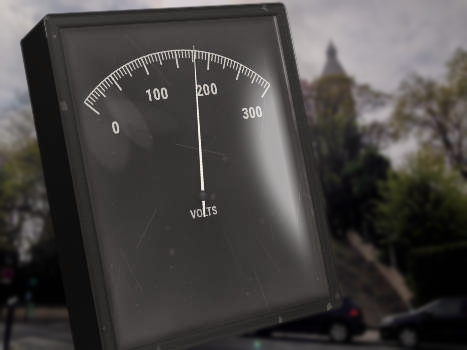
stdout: value=175 unit=V
